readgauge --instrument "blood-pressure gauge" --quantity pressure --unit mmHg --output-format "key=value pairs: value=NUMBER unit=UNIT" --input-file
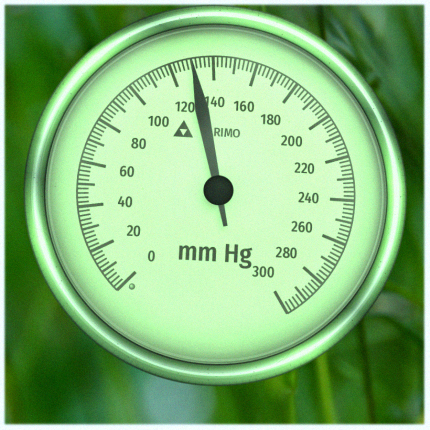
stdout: value=130 unit=mmHg
